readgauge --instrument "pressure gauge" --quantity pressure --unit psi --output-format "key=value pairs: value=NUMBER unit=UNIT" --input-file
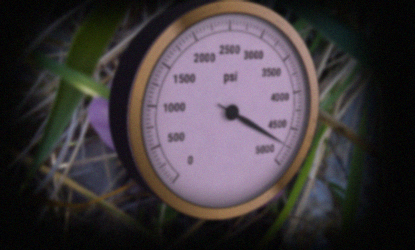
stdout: value=4750 unit=psi
